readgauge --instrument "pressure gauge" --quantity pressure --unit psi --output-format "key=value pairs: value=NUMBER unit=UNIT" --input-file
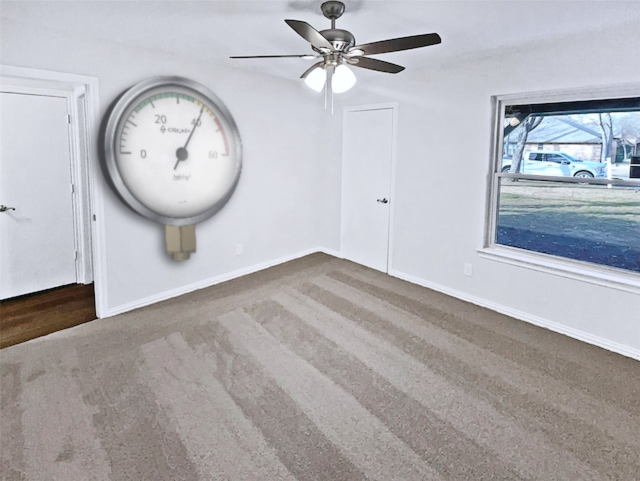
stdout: value=40 unit=psi
